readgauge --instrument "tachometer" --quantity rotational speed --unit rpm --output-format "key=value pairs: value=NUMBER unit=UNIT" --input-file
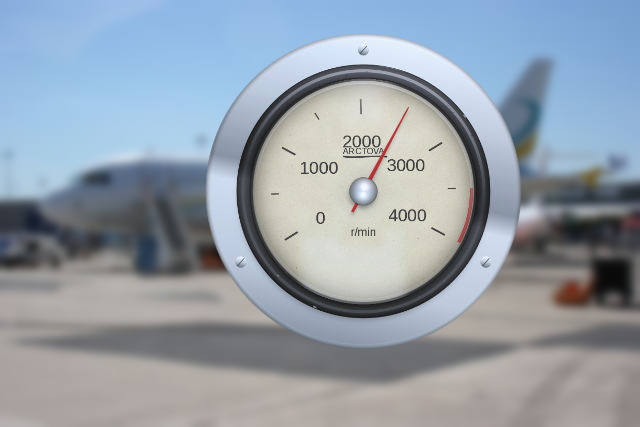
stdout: value=2500 unit=rpm
